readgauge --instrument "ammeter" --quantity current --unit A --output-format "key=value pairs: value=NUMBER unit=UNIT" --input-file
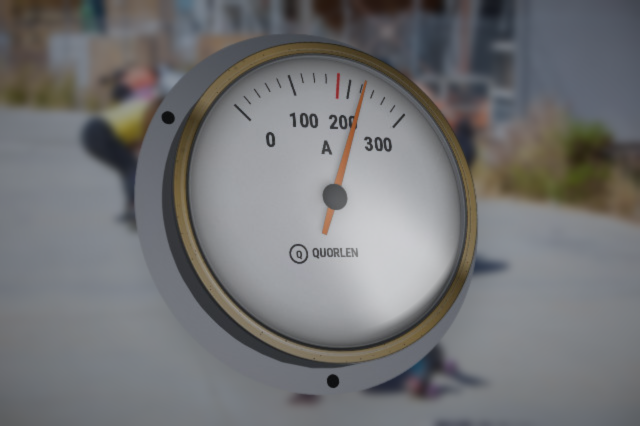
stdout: value=220 unit=A
